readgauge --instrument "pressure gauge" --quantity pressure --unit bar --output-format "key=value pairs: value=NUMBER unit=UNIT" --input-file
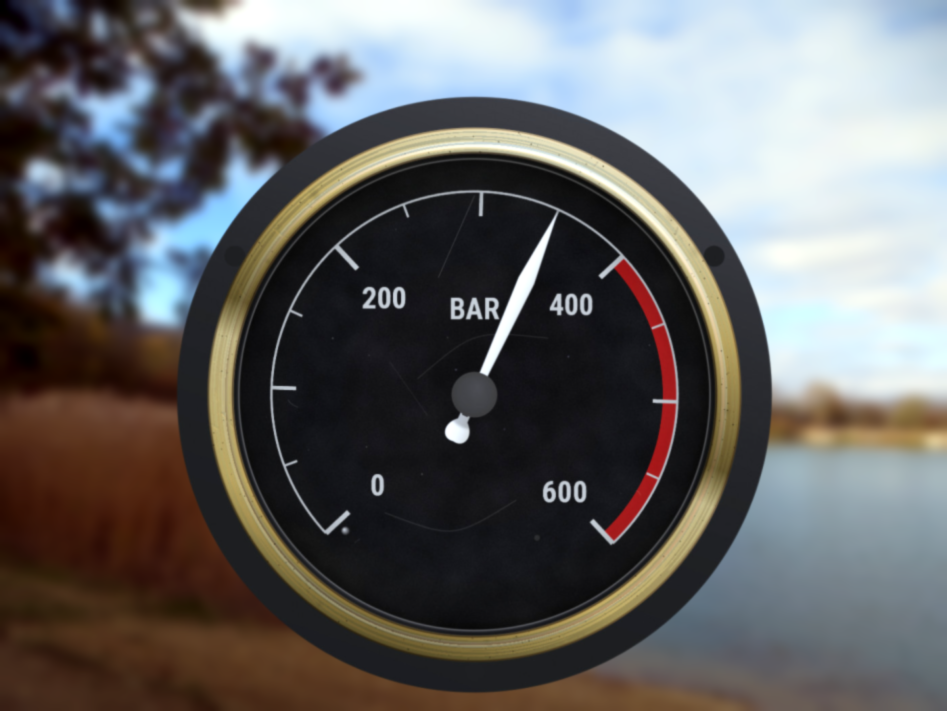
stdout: value=350 unit=bar
